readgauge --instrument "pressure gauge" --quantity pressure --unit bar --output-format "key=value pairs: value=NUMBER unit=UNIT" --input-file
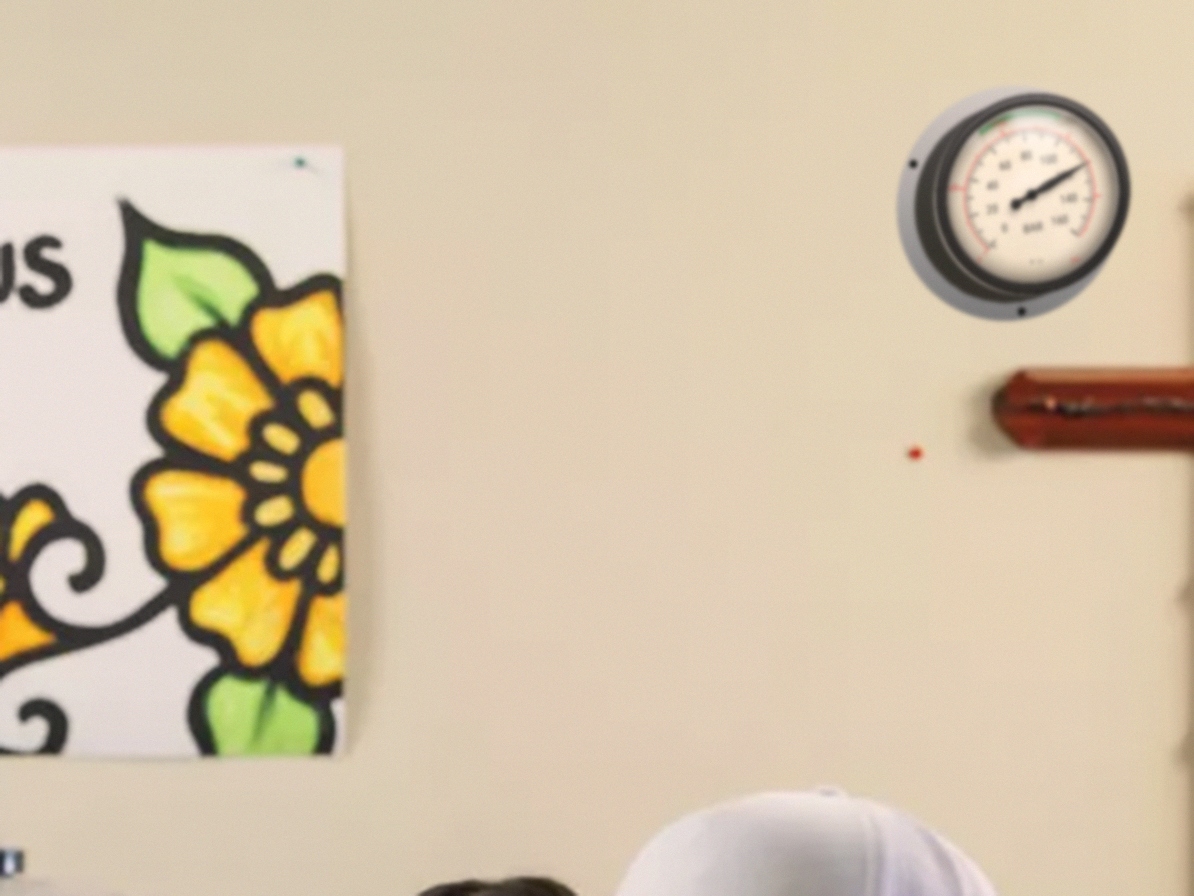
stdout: value=120 unit=bar
